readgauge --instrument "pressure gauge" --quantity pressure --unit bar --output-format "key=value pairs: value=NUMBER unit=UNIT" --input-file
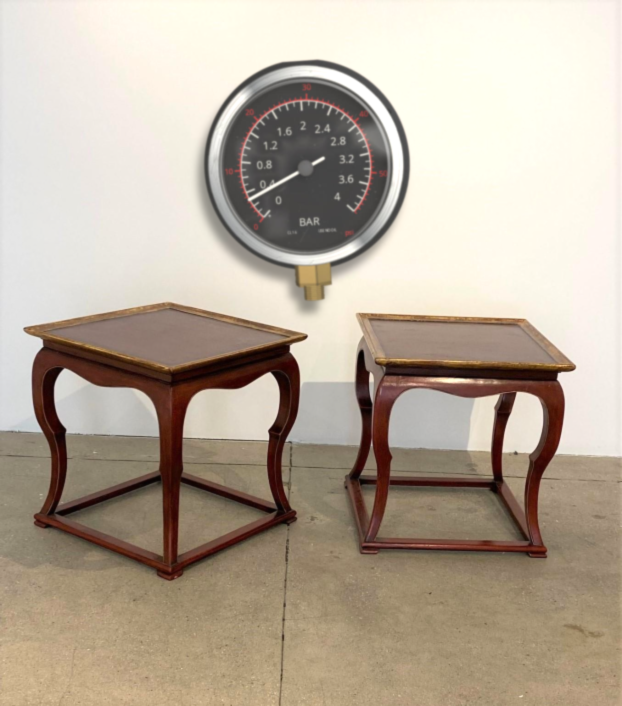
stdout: value=0.3 unit=bar
